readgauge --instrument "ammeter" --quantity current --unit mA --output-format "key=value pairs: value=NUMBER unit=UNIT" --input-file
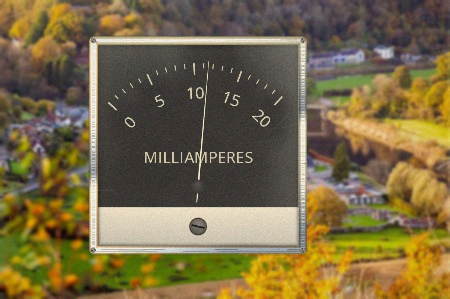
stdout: value=11.5 unit=mA
